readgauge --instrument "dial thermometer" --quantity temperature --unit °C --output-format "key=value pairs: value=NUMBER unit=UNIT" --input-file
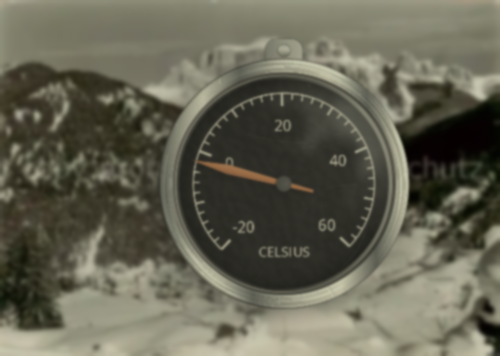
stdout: value=-2 unit=°C
